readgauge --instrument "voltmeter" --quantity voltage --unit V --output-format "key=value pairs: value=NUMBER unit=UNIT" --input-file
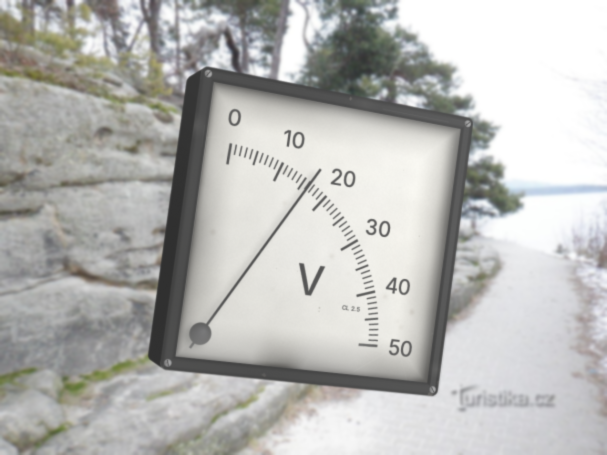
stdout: value=16 unit=V
